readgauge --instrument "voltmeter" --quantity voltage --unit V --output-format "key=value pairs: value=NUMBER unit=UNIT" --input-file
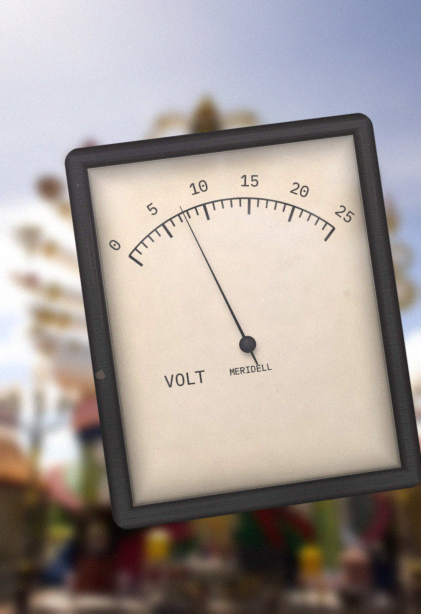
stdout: value=7.5 unit=V
